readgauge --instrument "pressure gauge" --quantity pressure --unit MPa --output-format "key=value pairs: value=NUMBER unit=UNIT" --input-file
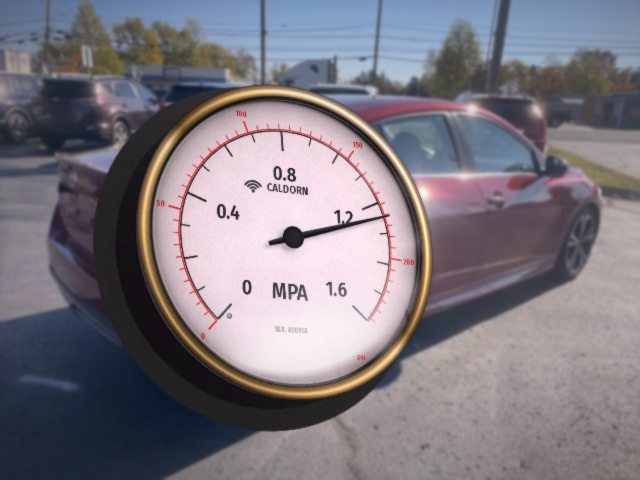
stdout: value=1.25 unit=MPa
